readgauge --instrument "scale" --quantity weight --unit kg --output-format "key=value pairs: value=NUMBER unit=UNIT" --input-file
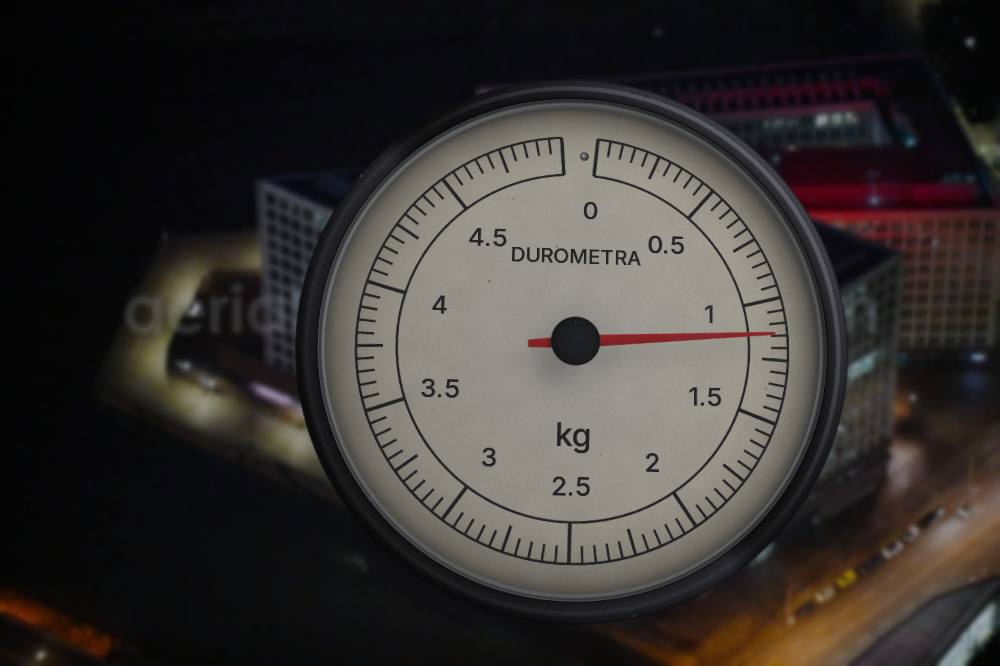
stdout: value=1.15 unit=kg
